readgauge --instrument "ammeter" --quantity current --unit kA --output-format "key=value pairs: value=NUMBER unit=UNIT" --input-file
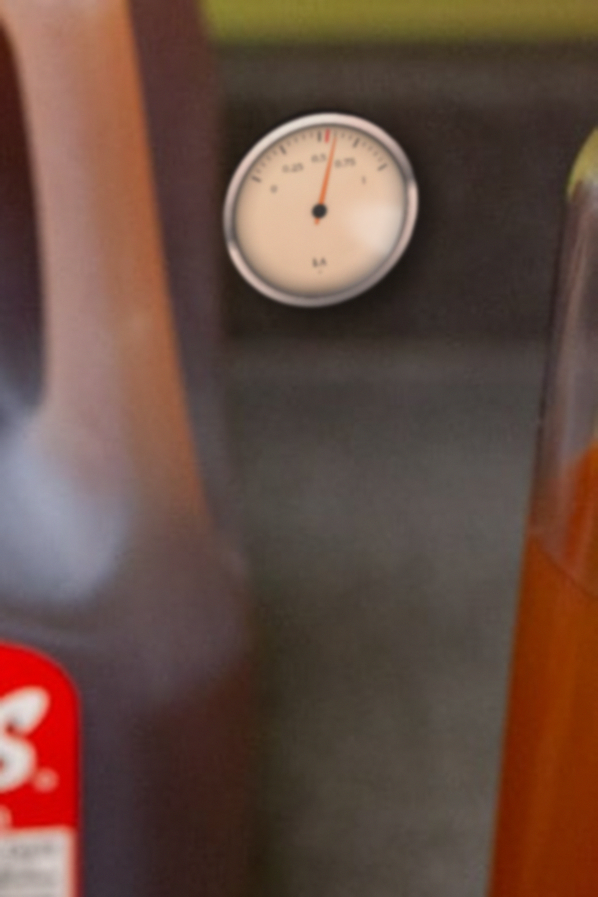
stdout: value=0.6 unit=kA
